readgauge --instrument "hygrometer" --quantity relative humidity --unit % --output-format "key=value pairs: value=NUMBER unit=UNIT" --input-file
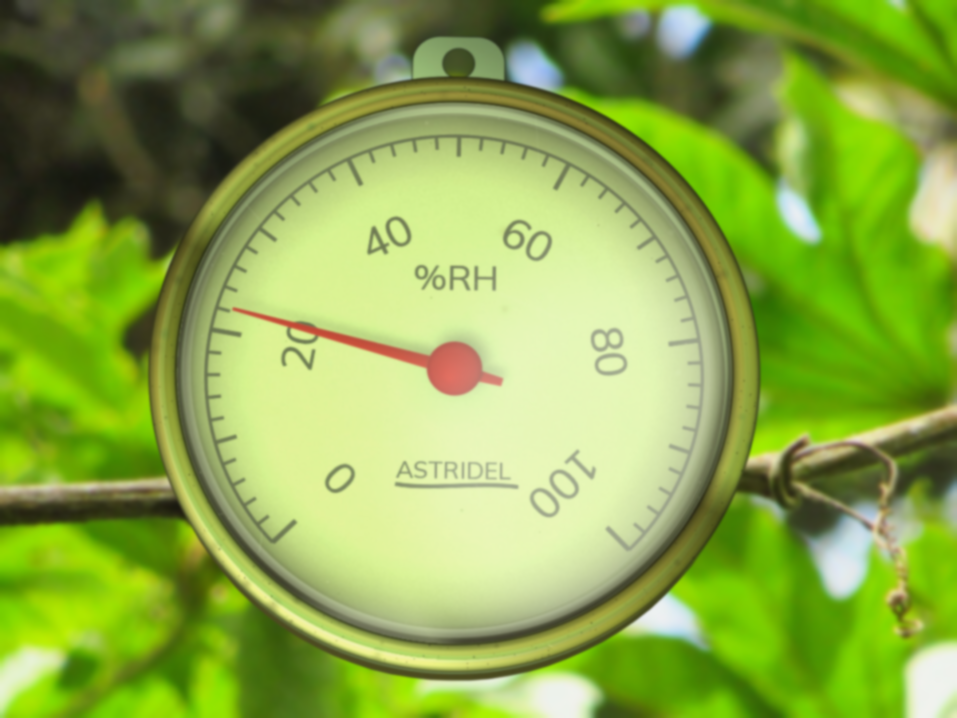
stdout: value=22 unit=%
